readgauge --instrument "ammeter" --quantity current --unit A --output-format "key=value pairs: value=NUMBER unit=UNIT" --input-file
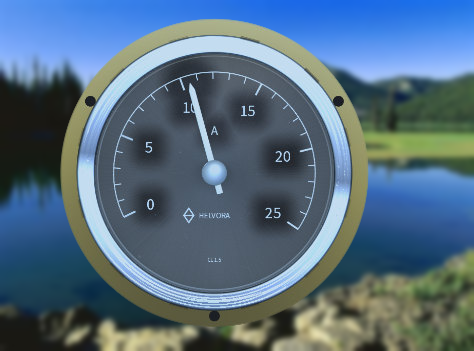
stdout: value=10.5 unit=A
